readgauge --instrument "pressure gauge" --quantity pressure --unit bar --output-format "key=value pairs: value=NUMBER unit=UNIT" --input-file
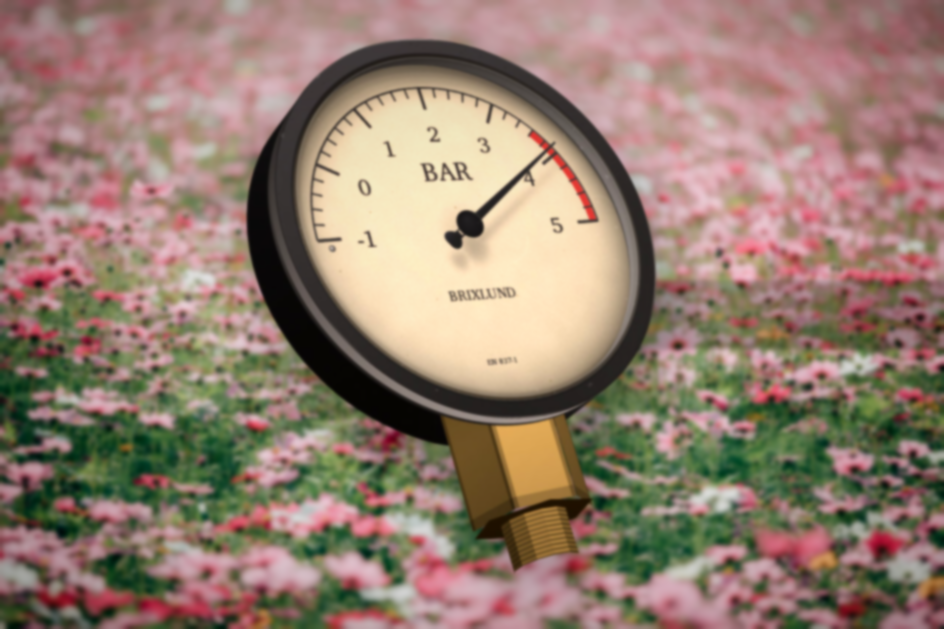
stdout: value=3.9 unit=bar
